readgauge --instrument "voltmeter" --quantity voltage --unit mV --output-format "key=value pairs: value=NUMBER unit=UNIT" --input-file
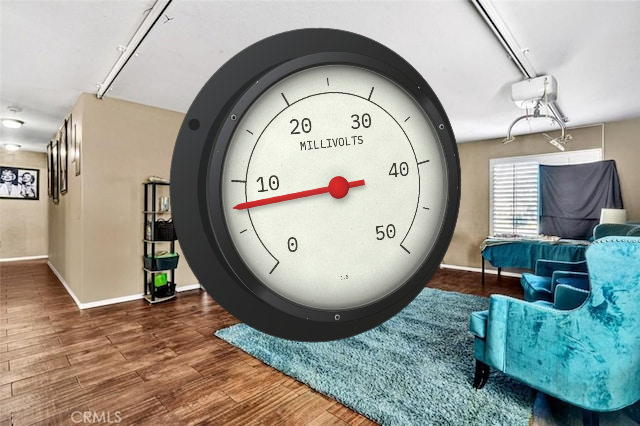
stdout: value=7.5 unit=mV
